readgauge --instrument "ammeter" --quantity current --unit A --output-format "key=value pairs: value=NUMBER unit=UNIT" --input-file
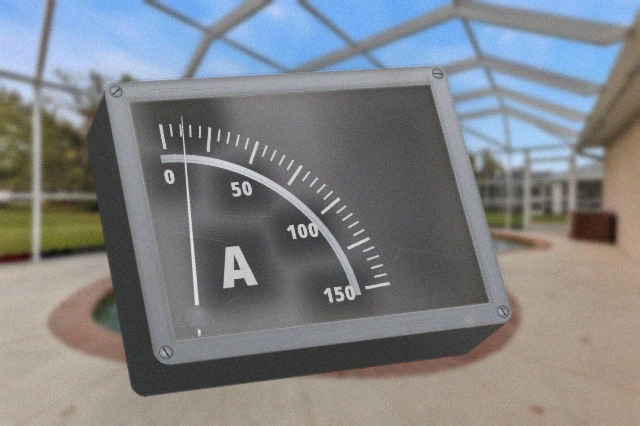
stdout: value=10 unit=A
